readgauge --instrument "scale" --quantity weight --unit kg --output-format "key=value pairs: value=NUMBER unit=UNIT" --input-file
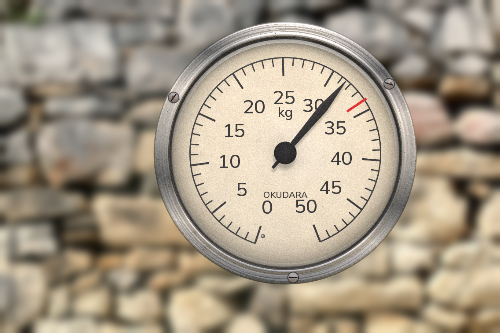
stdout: value=31.5 unit=kg
